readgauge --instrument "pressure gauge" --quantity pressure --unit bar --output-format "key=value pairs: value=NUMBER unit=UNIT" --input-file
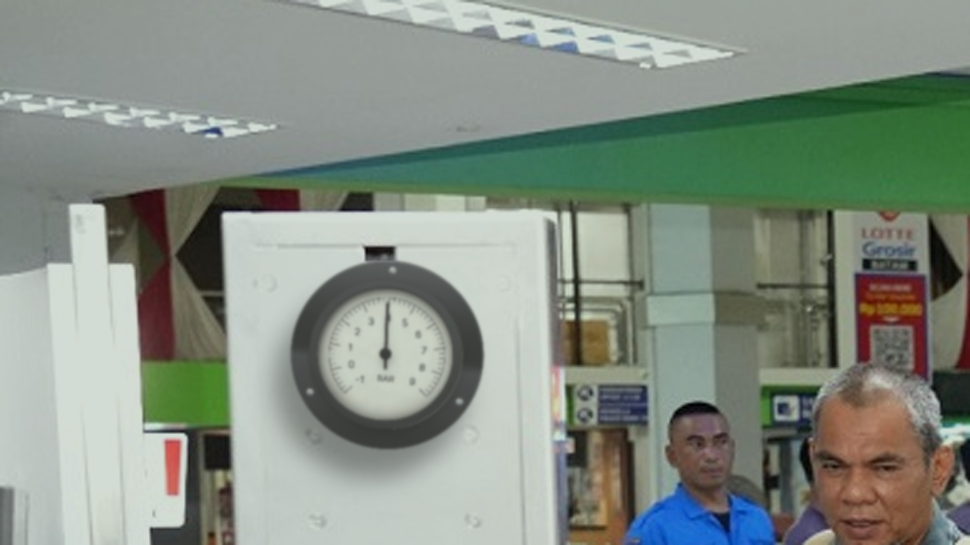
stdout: value=4 unit=bar
